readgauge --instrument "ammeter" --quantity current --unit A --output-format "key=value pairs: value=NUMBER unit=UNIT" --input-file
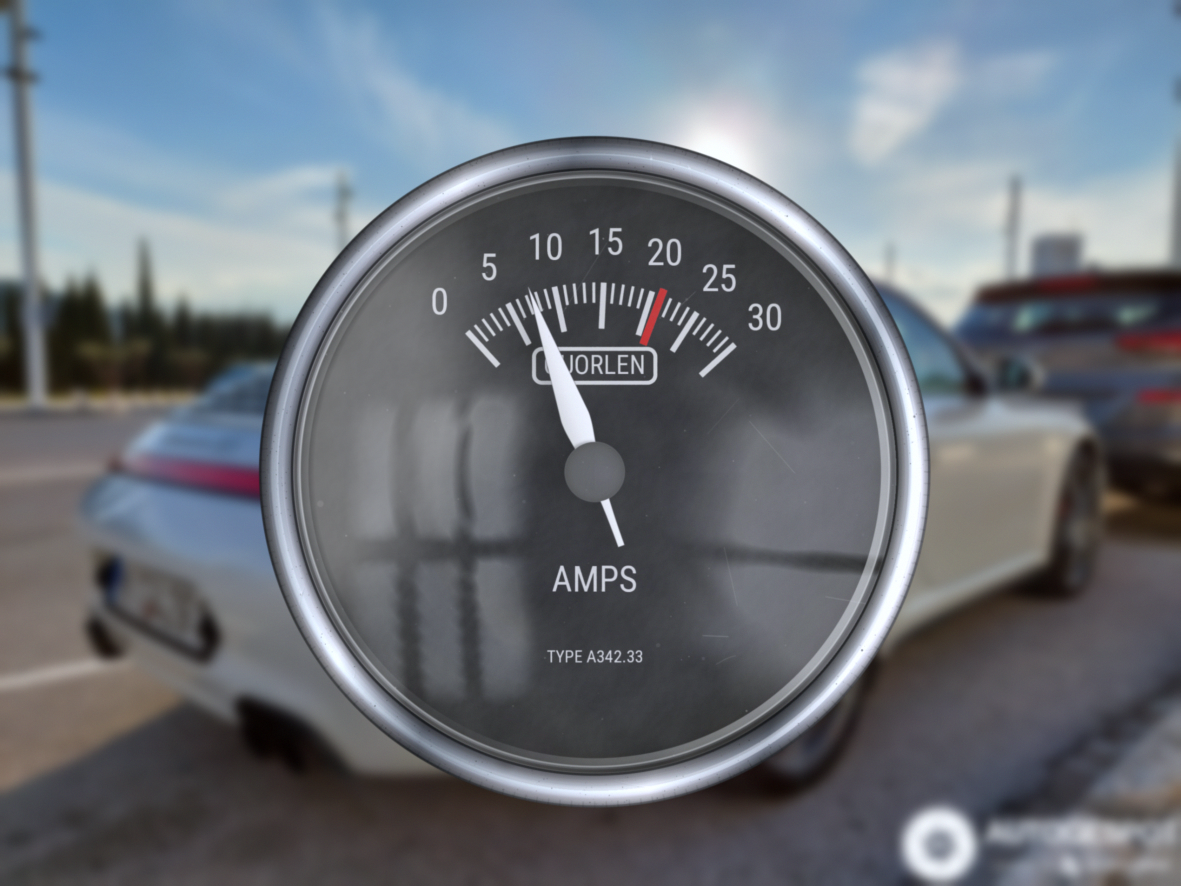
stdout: value=7.5 unit=A
